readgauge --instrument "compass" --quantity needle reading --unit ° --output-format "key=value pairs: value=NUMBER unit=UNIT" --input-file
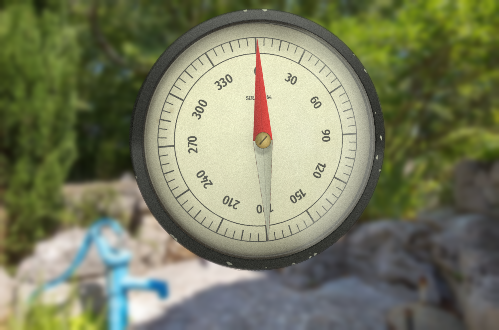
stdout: value=0 unit=°
